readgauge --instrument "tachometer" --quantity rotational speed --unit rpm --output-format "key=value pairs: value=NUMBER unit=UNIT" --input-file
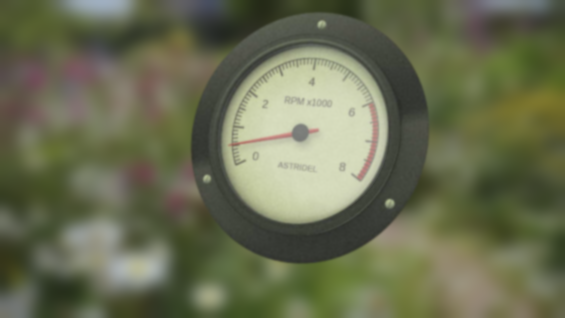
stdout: value=500 unit=rpm
